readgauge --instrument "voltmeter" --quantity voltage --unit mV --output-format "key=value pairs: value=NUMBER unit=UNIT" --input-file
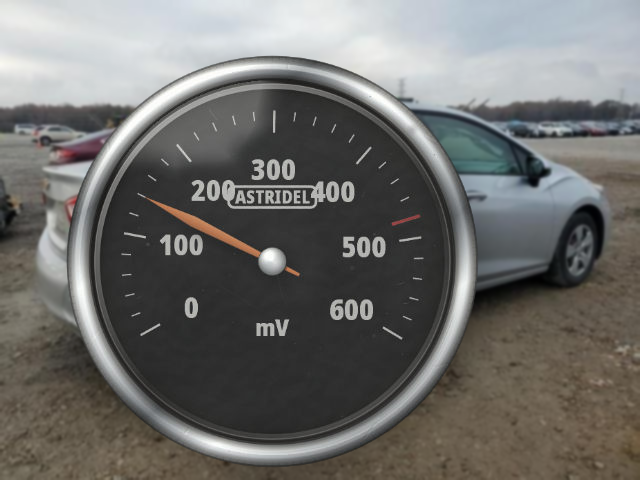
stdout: value=140 unit=mV
